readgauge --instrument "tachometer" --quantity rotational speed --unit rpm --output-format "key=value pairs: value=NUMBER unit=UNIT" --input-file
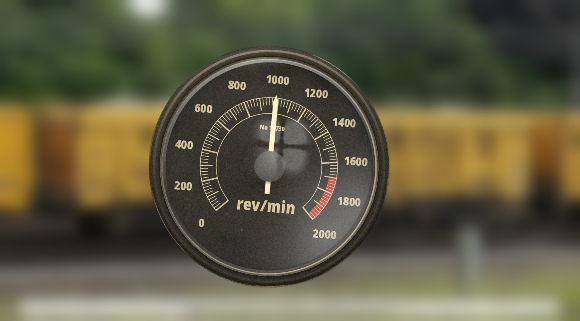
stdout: value=1000 unit=rpm
